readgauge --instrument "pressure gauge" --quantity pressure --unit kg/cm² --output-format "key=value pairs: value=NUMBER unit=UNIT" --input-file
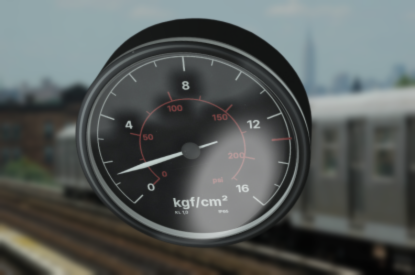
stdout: value=1.5 unit=kg/cm²
